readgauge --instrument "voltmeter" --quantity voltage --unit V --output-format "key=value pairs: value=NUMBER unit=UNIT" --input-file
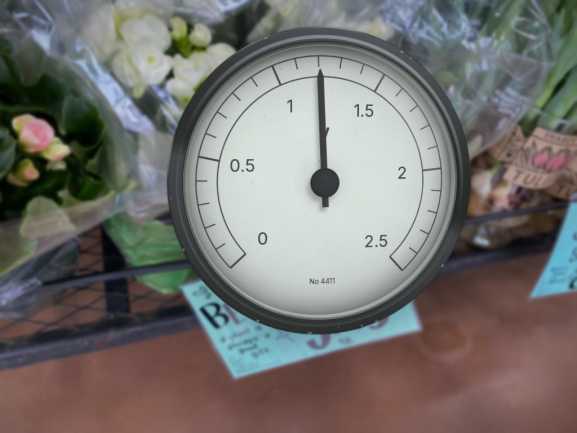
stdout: value=1.2 unit=V
